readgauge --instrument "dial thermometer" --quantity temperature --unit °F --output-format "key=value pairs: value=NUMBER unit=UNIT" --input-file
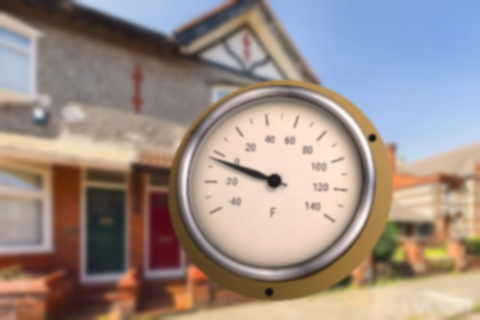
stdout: value=-5 unit=°F
